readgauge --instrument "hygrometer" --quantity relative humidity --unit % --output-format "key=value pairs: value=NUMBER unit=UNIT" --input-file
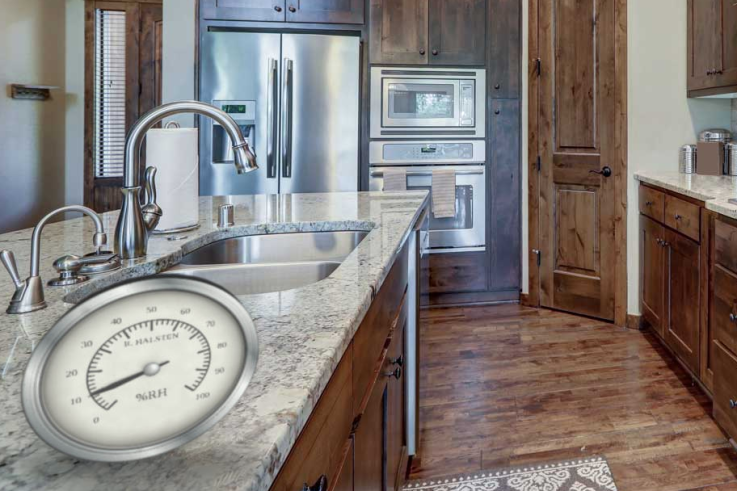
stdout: value=10 unit=%
